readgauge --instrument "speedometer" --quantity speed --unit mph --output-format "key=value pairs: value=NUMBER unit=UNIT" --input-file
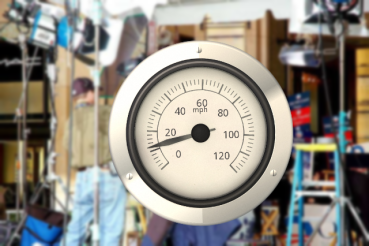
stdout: value=12 unit=mph
